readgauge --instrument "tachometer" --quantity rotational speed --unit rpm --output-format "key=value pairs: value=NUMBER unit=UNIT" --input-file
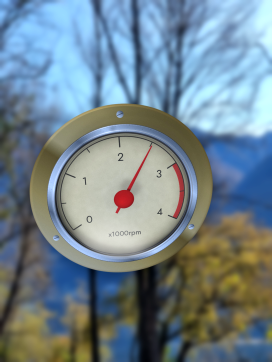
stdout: value=2500 unit=rpm
